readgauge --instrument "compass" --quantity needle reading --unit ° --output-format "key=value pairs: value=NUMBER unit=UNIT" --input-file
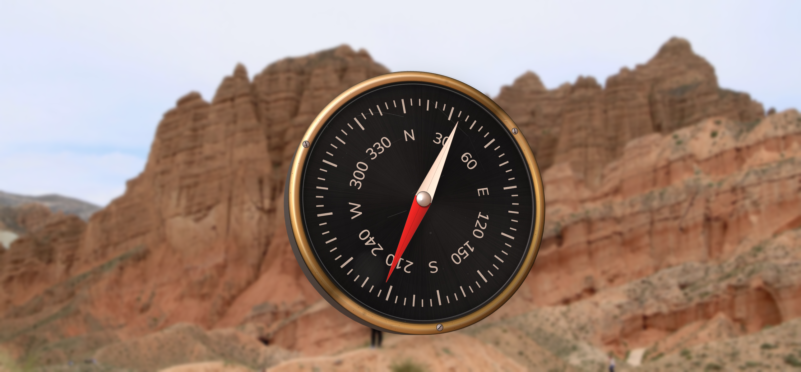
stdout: value=215 unit=°
